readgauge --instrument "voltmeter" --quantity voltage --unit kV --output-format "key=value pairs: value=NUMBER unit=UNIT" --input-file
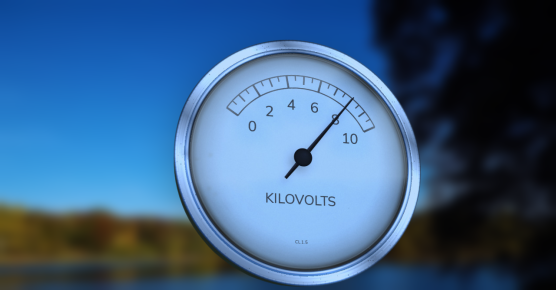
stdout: value=8 unit=kV
